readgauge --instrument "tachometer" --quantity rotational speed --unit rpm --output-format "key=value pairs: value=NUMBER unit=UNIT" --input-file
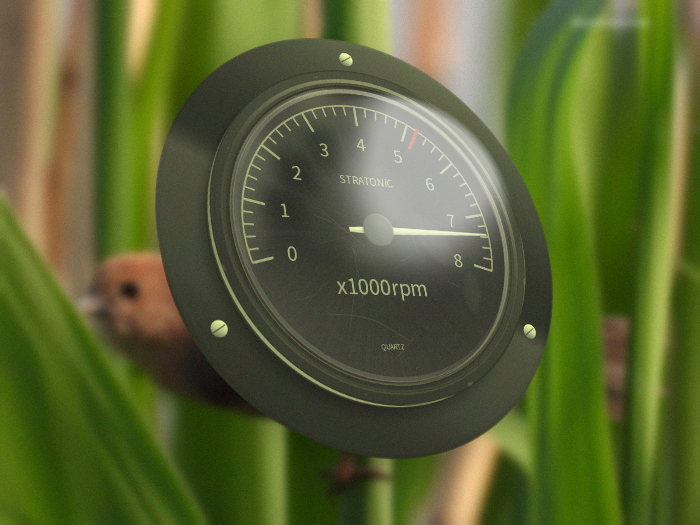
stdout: value=7400 unit=rpm
